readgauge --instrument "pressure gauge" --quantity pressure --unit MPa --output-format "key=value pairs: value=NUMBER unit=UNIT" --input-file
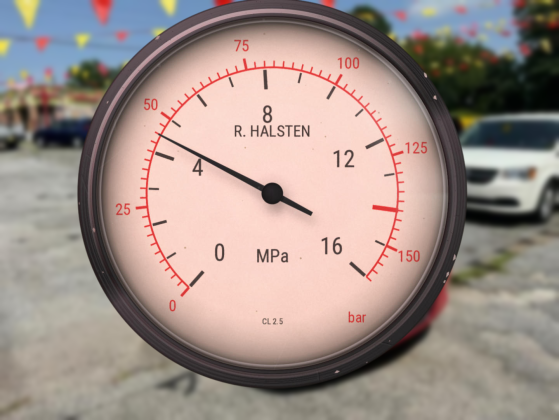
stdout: value=4.5 unit=MPa
